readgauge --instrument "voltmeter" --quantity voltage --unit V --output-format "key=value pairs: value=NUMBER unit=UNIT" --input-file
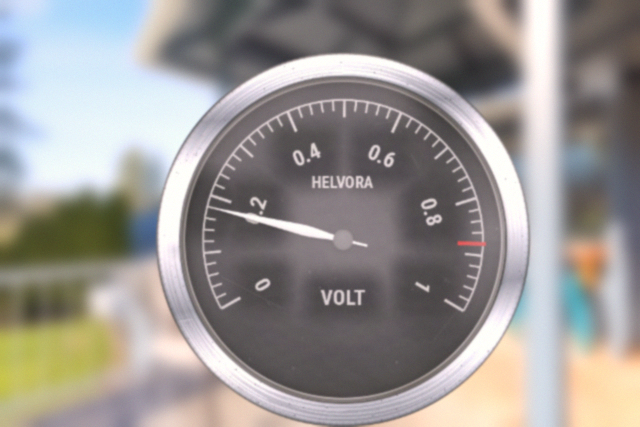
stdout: value=0.18 unit=V
